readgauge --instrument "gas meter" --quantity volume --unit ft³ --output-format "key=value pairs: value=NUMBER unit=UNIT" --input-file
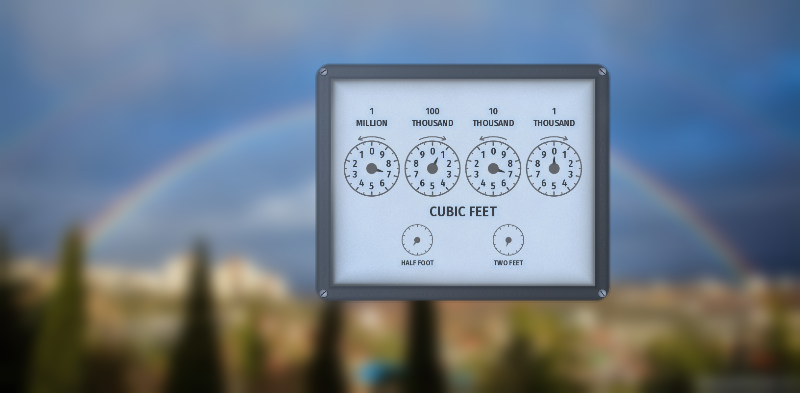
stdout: value=707000 unit=ft³
